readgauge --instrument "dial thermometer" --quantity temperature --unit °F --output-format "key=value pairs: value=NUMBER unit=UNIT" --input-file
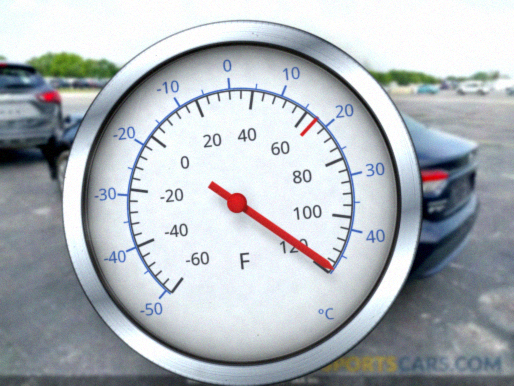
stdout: value=118 unit=°F
